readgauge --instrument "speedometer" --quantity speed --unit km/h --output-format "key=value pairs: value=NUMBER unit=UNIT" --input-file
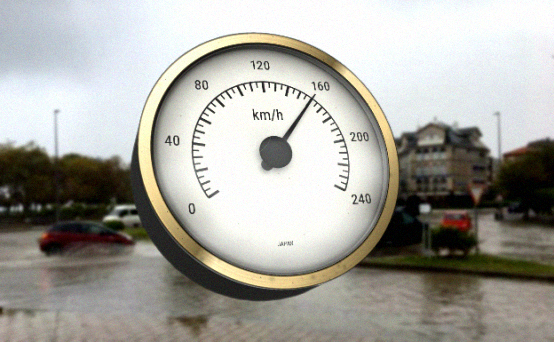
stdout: value=160 unit=km/h
